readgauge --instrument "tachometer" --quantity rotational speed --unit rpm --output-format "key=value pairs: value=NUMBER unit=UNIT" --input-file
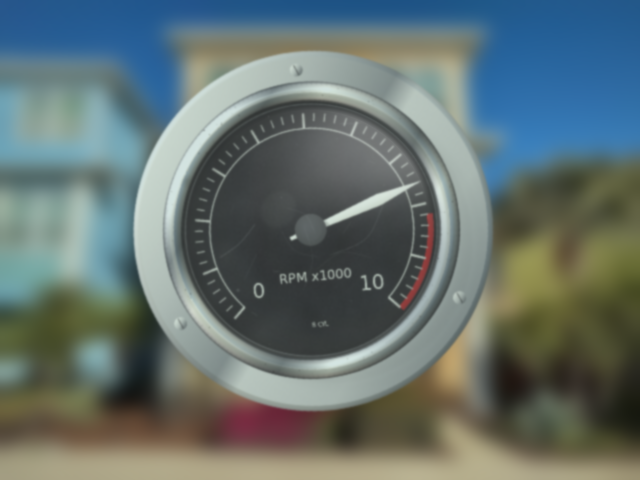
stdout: value=7600 unit=rpm
